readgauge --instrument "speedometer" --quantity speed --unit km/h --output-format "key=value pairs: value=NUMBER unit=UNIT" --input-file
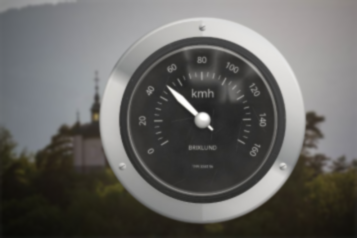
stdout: value=50 unit=km/h
